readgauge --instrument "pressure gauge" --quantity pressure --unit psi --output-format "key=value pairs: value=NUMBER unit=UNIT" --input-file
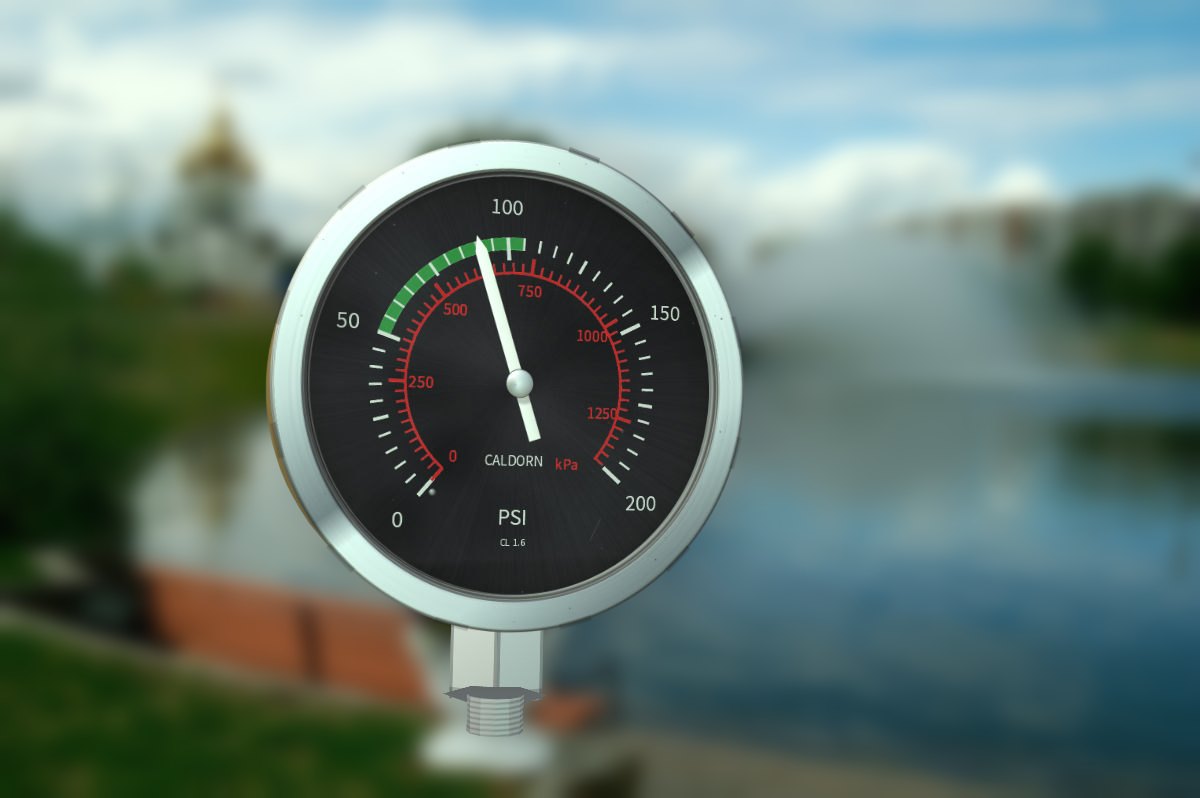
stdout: value=90 unit=psi
